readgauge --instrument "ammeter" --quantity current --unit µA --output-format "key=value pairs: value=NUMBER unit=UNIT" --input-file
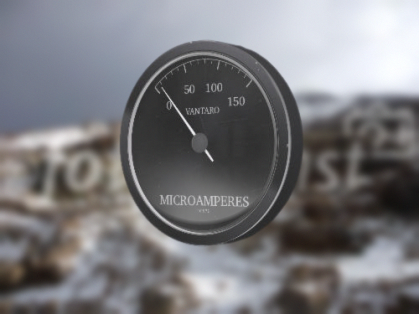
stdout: value=10 unit=µA
